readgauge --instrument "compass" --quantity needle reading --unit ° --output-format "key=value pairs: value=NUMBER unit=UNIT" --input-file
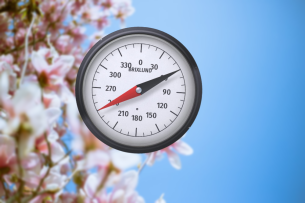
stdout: value=240 unit=°
